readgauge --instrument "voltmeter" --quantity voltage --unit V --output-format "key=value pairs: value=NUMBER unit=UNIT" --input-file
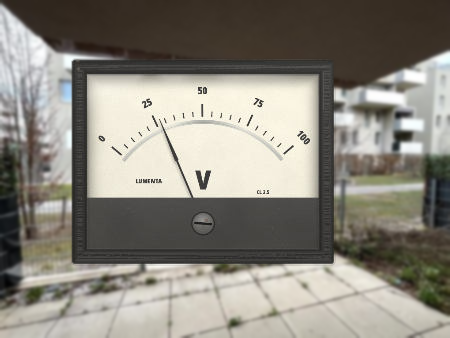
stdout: value=27.5 unit=V
